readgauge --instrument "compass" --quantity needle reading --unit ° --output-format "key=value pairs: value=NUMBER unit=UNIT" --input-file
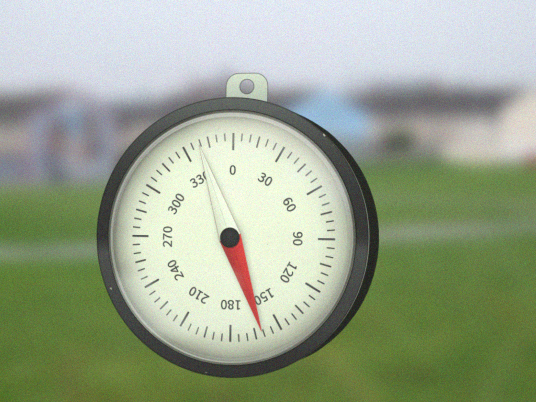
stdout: value=160 unit=°
